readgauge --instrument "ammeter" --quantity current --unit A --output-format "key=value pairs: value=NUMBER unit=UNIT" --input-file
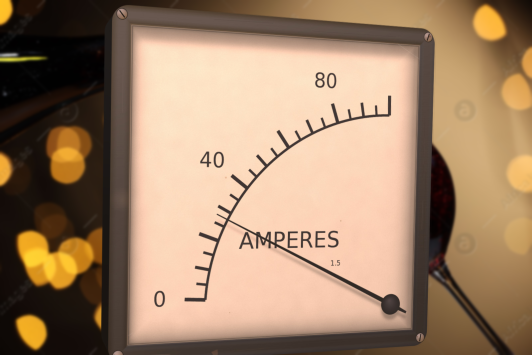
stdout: value=27.5 unit=A
